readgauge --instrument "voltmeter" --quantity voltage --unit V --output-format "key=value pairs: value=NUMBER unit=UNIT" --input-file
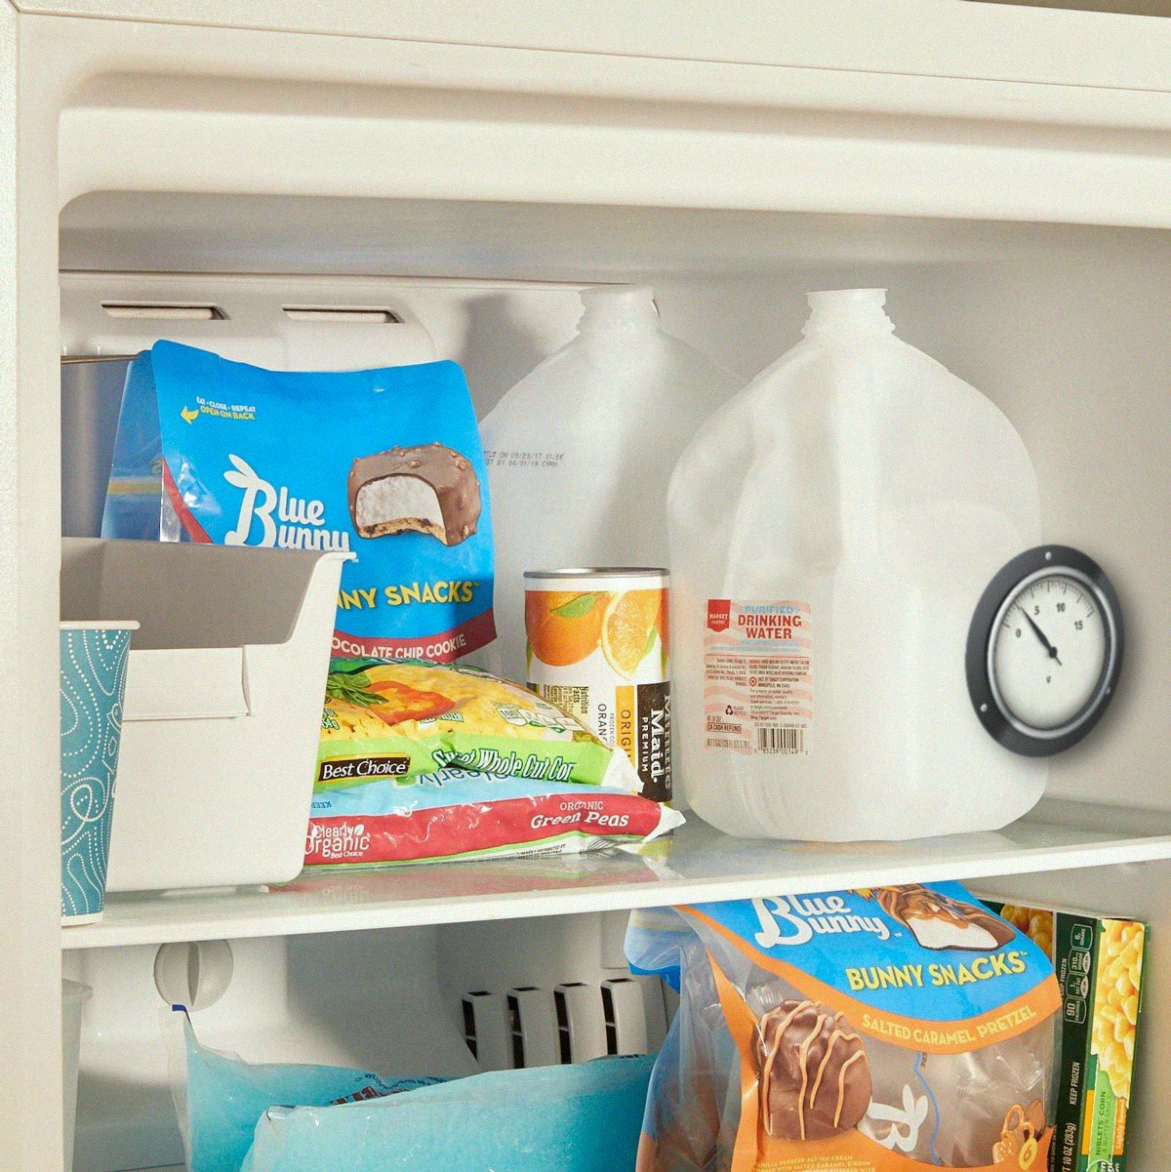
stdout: value=2.5 unit=V
